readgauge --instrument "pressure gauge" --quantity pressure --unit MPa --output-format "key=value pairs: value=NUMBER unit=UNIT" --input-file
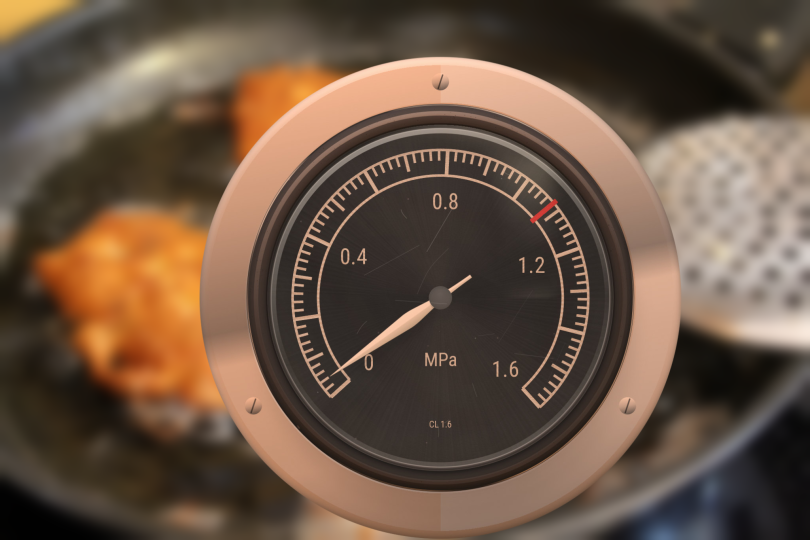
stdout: value=0.04 unit=MPa
